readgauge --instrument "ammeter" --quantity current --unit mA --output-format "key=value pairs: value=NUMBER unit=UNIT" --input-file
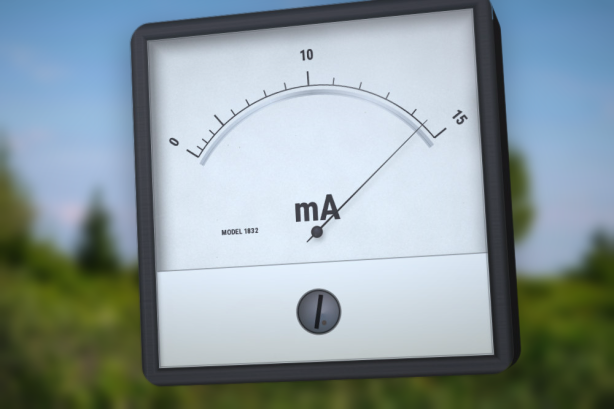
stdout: value=14.5 unit=mA
